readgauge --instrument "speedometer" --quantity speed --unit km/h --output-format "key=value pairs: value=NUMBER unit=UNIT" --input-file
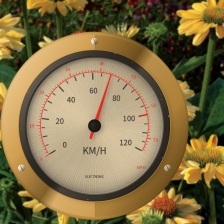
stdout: value=70 unit=km/h
